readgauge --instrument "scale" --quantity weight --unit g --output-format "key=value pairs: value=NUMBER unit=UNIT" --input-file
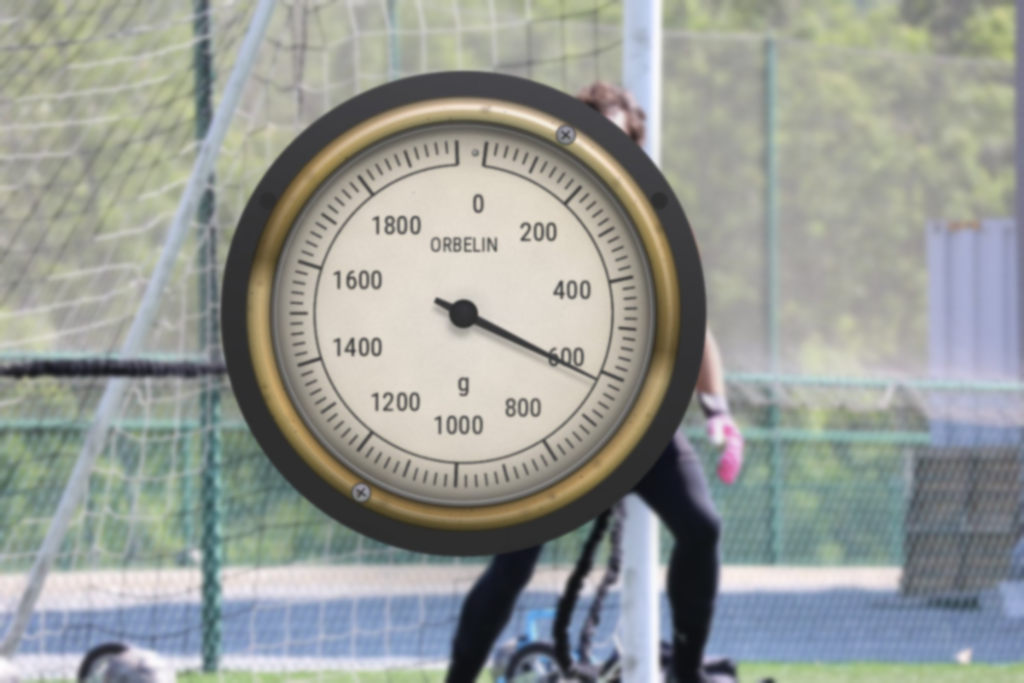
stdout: value=620 unit=g
